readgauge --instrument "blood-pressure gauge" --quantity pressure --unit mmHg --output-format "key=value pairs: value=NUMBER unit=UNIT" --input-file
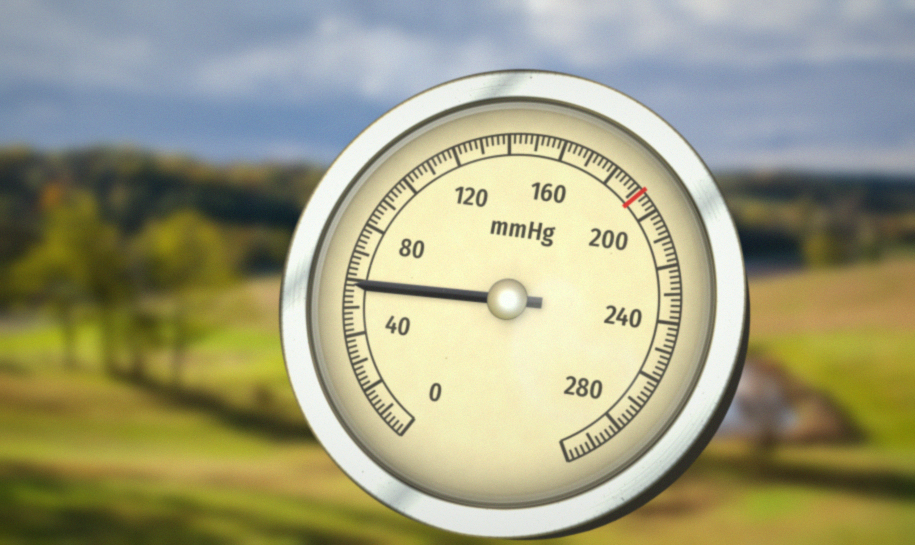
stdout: value=58 unit=mmHg
